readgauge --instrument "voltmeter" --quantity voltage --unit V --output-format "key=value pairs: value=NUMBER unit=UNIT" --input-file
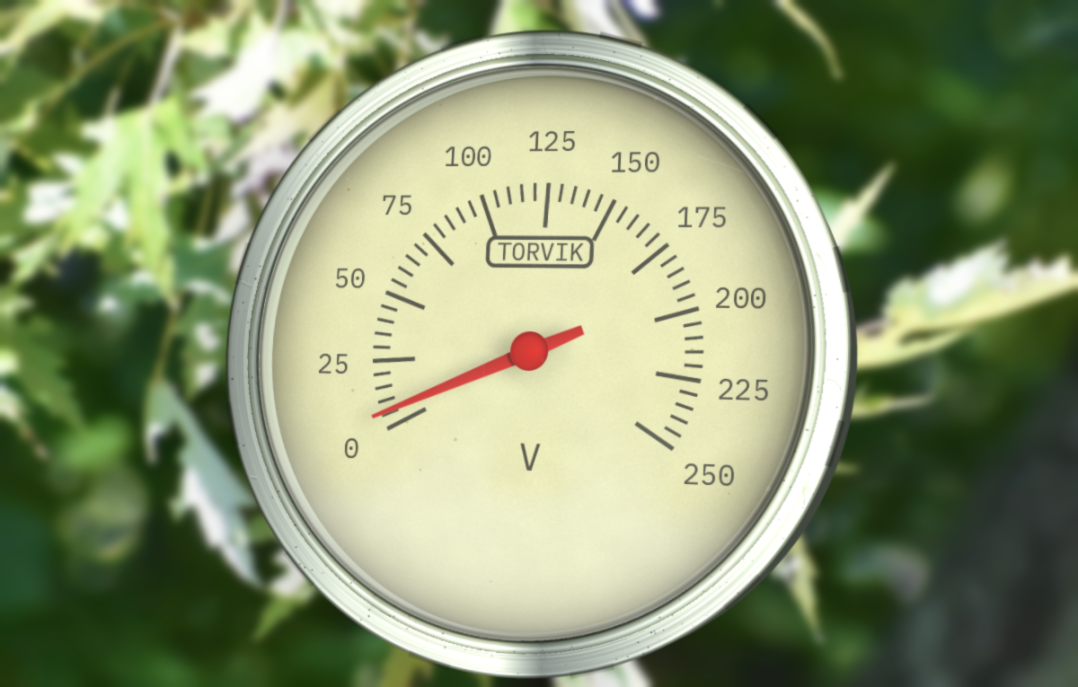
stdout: value=5 unit=V
